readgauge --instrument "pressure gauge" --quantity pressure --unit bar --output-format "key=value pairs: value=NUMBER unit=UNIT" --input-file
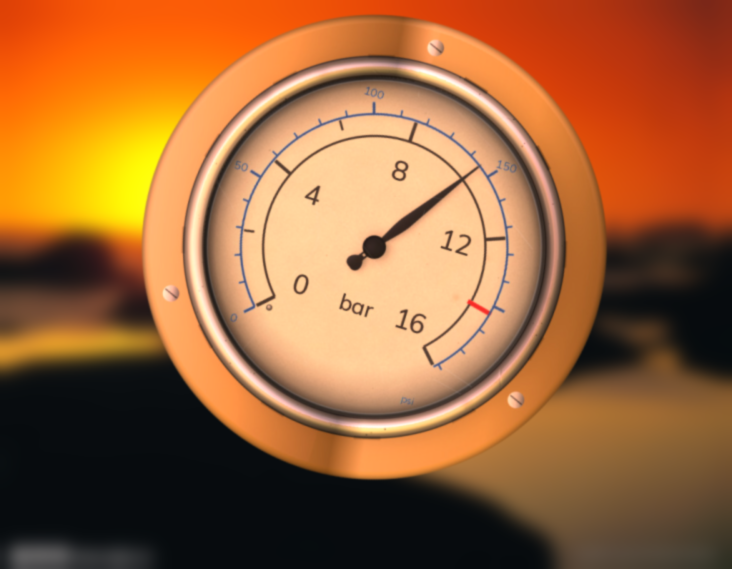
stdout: value=10 unit=bar
